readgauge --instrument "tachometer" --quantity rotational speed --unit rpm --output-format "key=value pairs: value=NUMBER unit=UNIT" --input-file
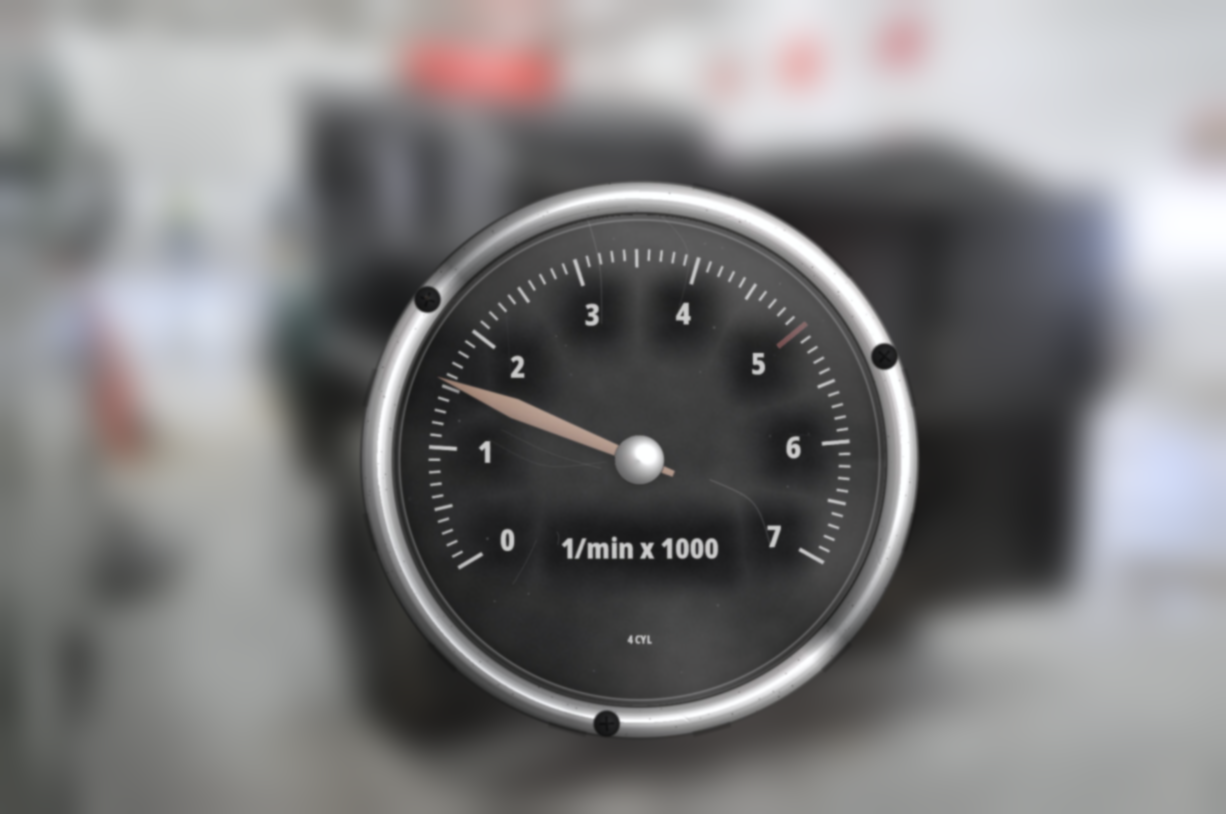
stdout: value=1550 unit=rpm
